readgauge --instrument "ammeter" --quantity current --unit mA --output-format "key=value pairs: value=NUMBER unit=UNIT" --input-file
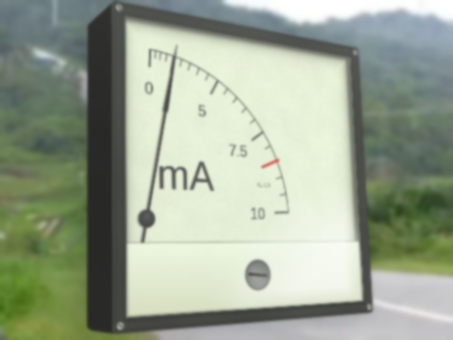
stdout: value=2.5 unit=mA
